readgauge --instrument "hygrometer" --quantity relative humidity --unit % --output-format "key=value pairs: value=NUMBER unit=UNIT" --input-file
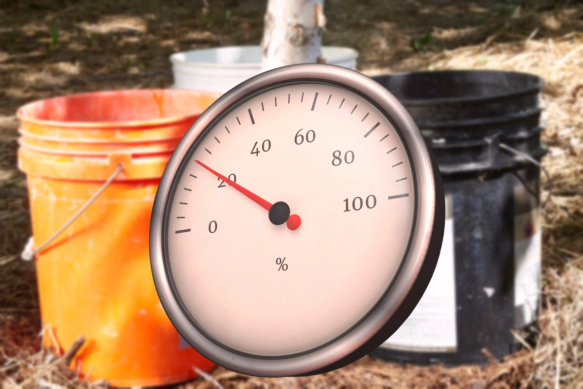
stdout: value=20 unit=%
